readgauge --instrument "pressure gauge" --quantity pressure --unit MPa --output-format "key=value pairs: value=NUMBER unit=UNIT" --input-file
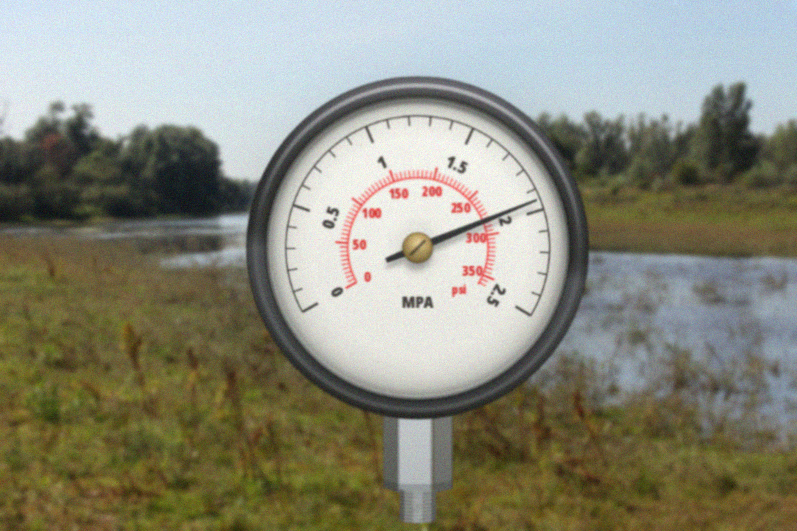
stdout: value=1.95 unit=MPa
